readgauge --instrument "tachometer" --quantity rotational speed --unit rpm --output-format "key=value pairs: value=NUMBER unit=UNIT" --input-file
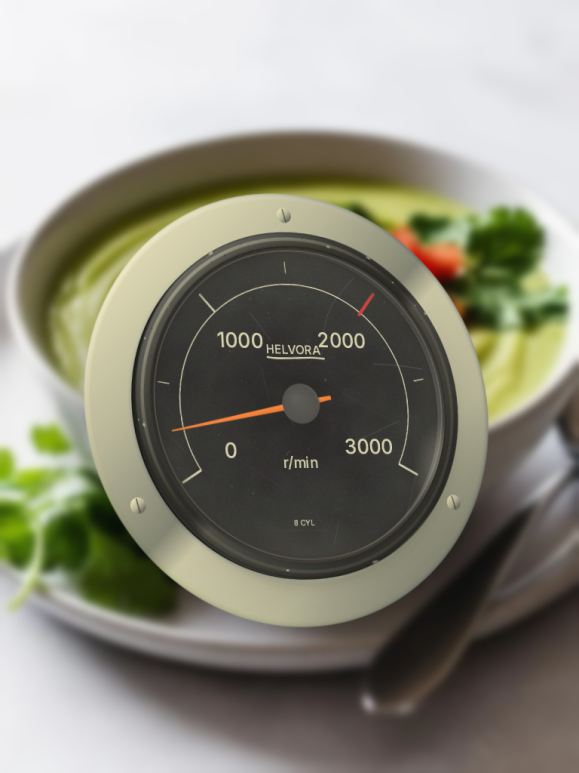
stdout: value=250 unit=rpm
